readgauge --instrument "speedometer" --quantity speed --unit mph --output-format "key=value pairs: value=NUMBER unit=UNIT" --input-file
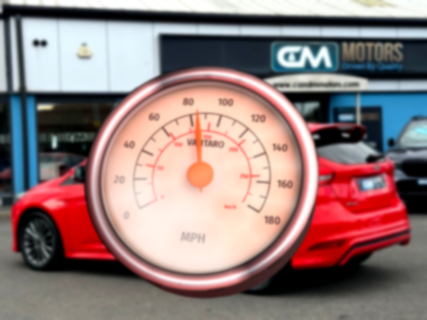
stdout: value=85 unit=mph
